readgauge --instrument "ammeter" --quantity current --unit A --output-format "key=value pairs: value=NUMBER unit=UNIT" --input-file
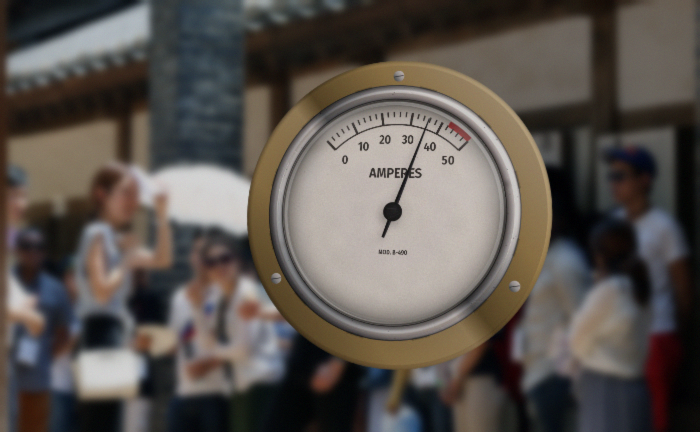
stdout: value=36 unit=A
